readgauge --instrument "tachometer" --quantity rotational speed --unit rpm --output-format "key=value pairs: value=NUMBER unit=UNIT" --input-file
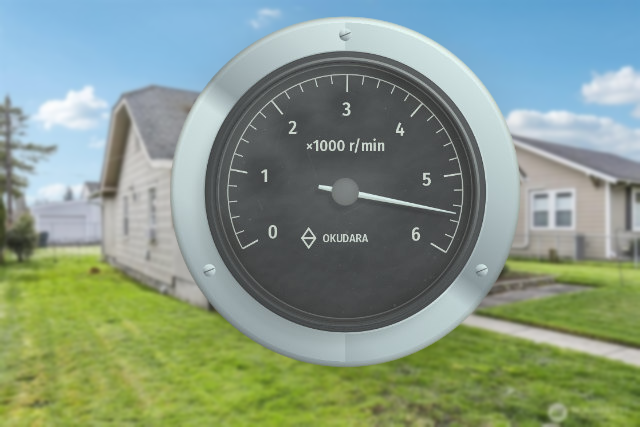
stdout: value=5500 unit=rpm
